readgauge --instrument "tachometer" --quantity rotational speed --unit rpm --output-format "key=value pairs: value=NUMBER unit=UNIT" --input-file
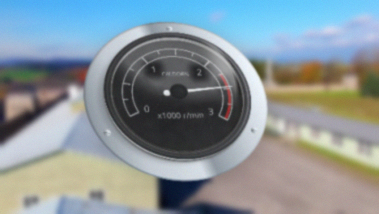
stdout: value=2500 unit=rpm
